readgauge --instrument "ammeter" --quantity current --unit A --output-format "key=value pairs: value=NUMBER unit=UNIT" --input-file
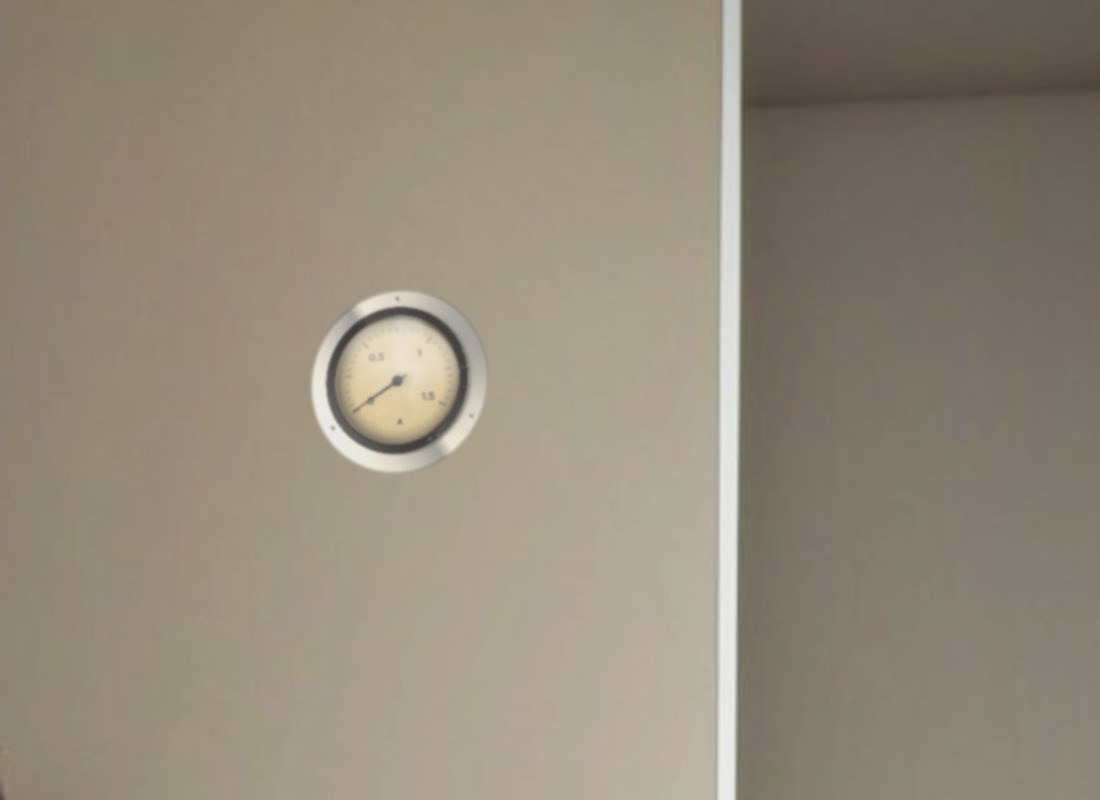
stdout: value=0 unit=A
